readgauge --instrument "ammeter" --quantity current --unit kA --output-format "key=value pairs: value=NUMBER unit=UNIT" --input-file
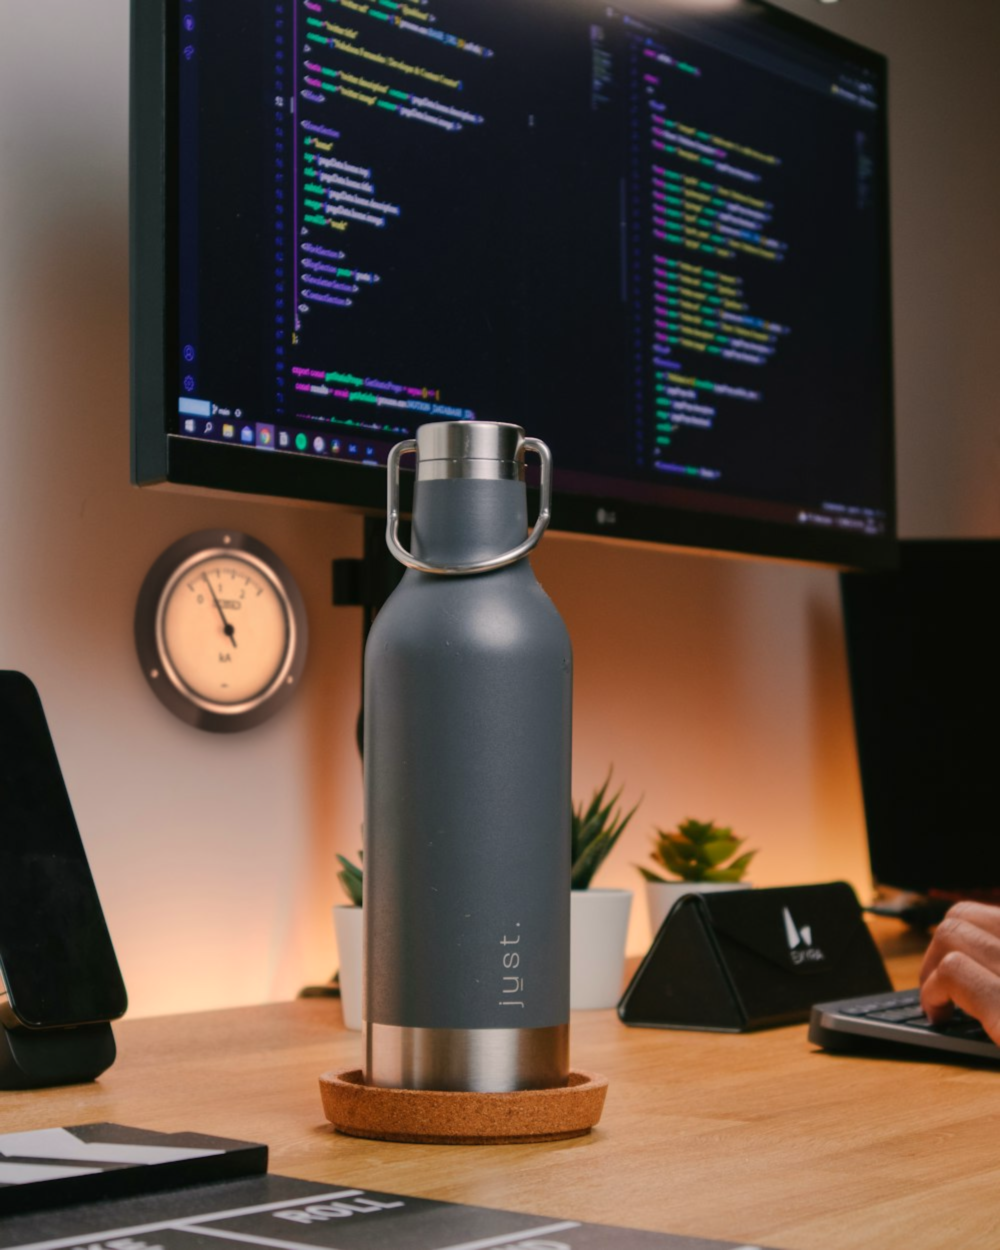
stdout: value=0.5 unit=kA
